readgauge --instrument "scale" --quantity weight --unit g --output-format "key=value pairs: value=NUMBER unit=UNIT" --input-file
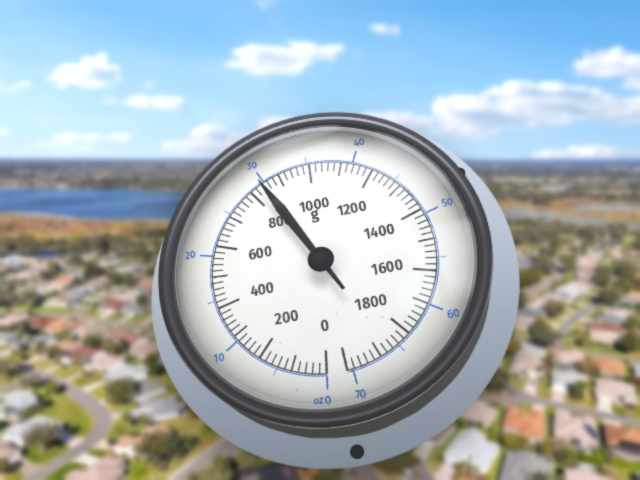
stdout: value=840 unit=g
